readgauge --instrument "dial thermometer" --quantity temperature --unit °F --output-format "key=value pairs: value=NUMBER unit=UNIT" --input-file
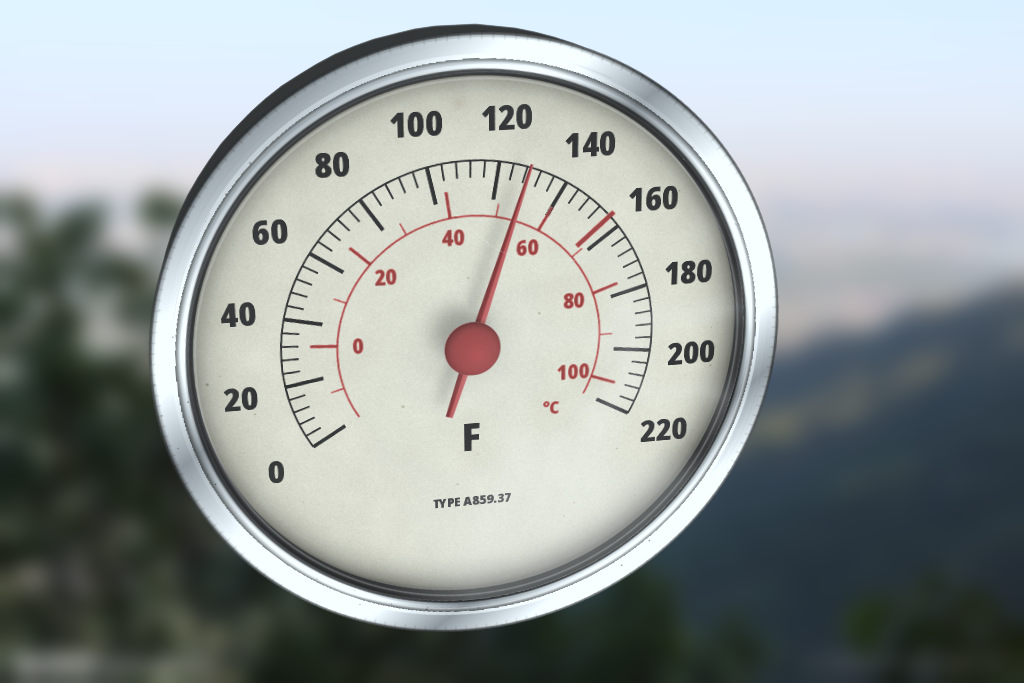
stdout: value=128 unit=°F
